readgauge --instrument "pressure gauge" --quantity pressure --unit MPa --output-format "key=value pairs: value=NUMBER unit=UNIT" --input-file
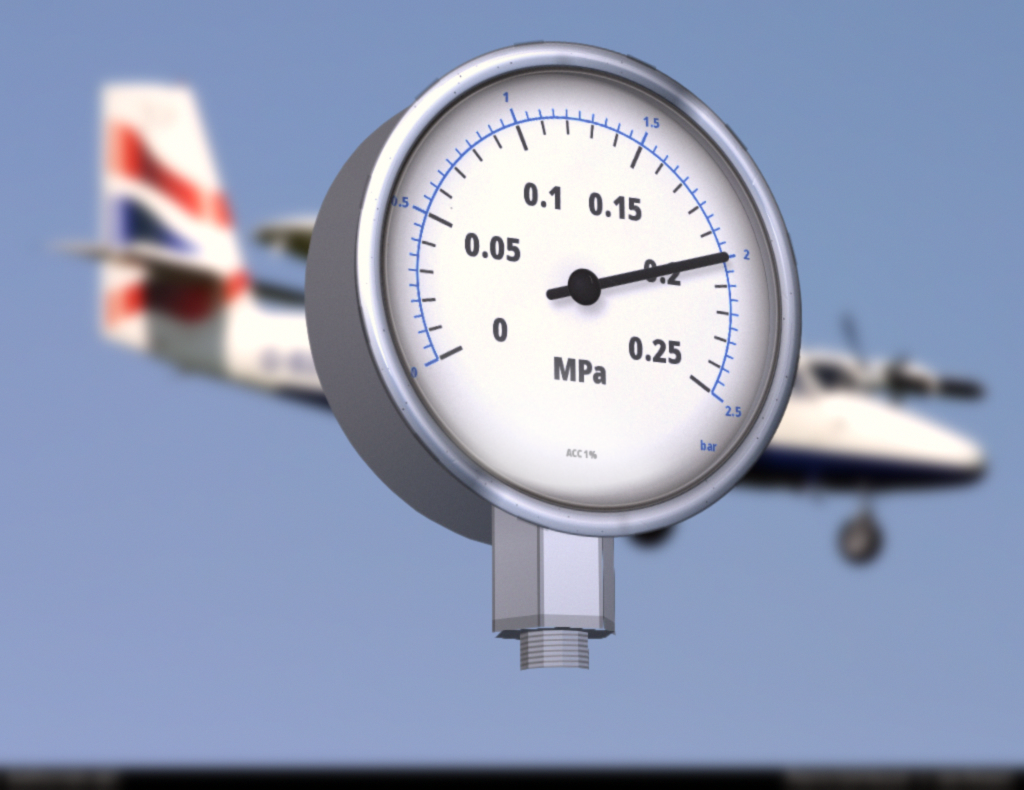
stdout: value=0.2 unit=MPa
